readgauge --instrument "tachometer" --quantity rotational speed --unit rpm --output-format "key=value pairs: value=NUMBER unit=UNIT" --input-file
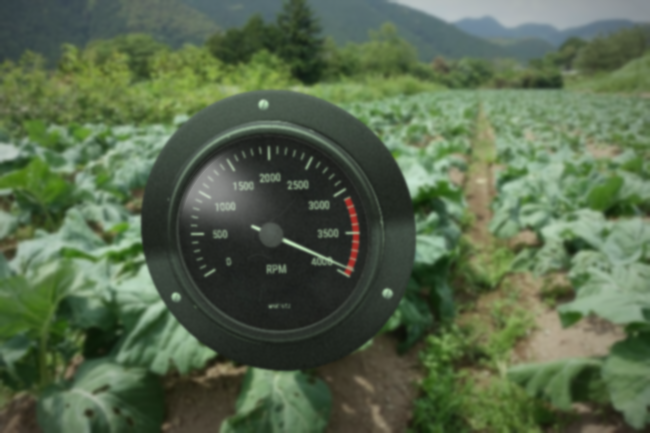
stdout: value=3900 unit=rpm
